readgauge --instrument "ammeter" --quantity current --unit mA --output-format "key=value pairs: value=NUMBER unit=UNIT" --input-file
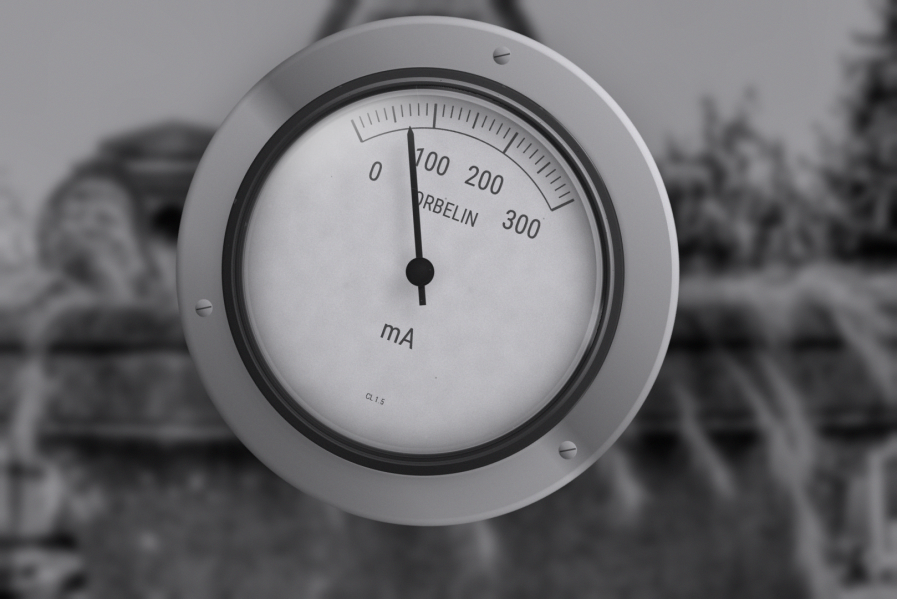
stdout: value=70 unit=mA
